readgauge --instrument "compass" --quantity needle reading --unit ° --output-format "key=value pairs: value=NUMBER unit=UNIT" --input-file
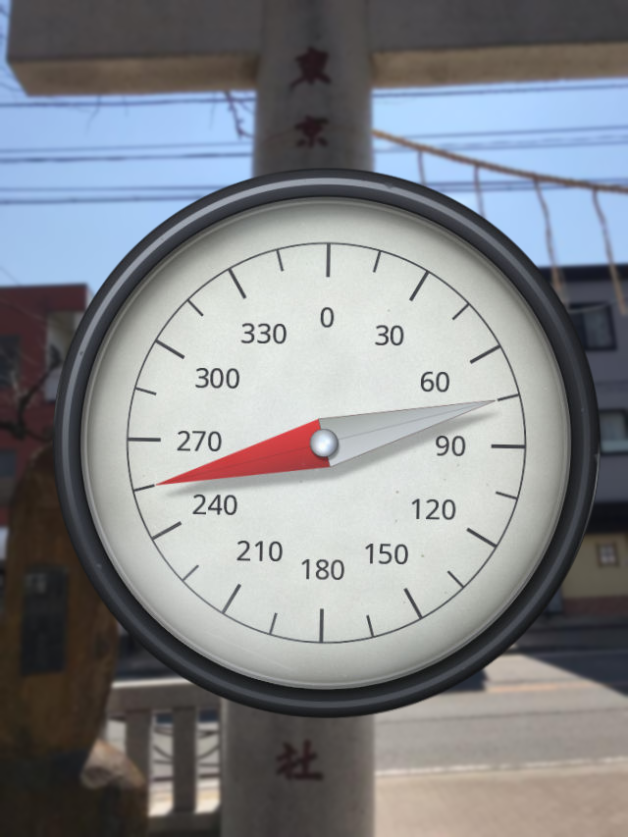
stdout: value=255 unit=°
